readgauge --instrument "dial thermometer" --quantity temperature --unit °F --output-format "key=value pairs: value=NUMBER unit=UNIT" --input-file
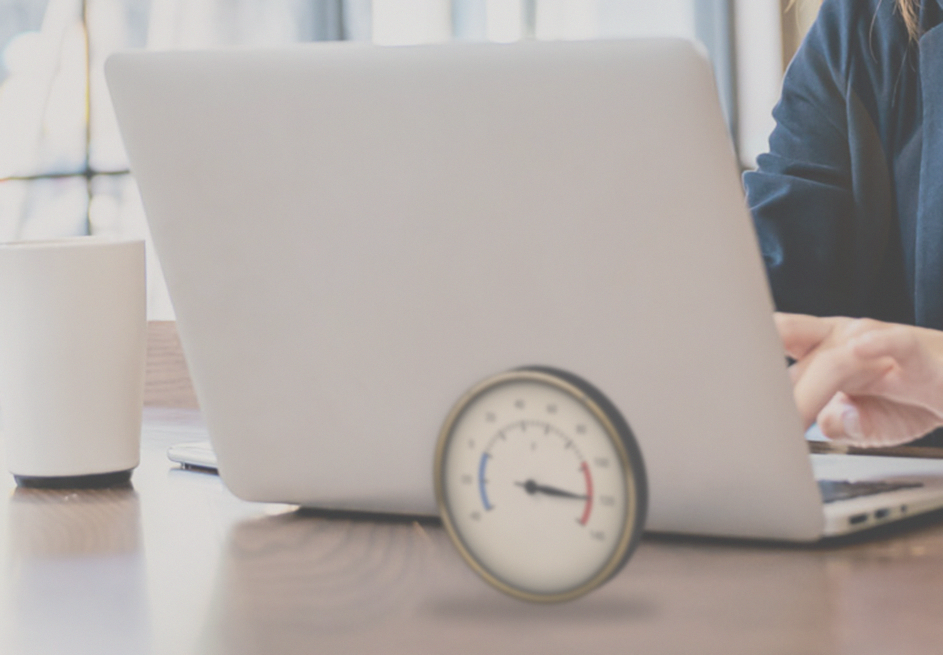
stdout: value=120 unit=°F
